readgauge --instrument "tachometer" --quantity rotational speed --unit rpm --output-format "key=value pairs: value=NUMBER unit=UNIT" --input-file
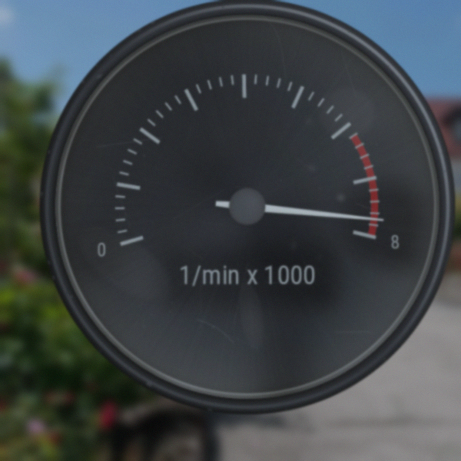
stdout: value=7700 unit=rpm
